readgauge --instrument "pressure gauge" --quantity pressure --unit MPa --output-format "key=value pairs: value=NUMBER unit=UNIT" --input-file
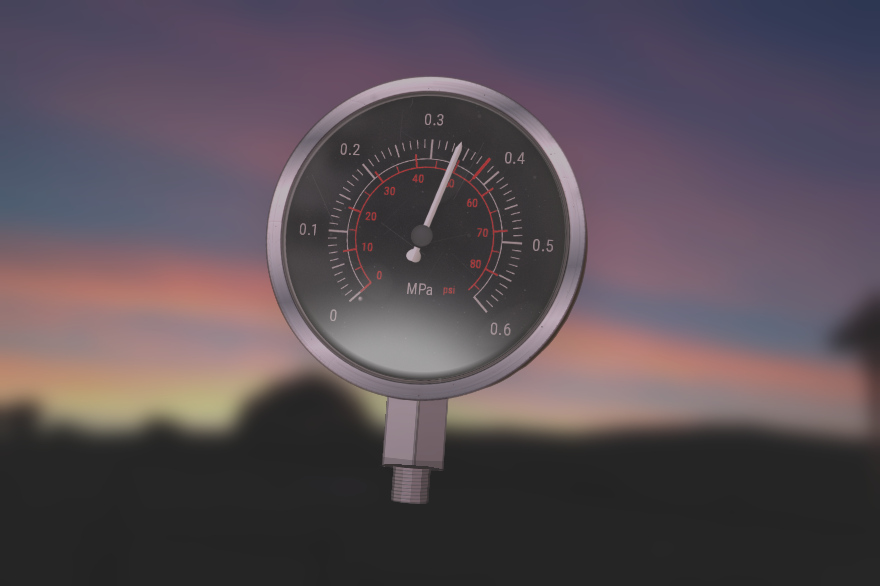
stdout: value=0.34 unit=MPa
